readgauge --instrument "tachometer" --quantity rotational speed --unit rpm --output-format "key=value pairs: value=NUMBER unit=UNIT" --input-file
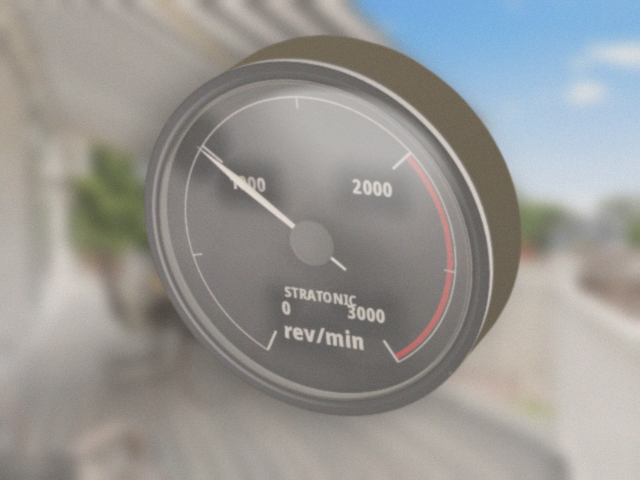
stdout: value=1000 unit=rpm
